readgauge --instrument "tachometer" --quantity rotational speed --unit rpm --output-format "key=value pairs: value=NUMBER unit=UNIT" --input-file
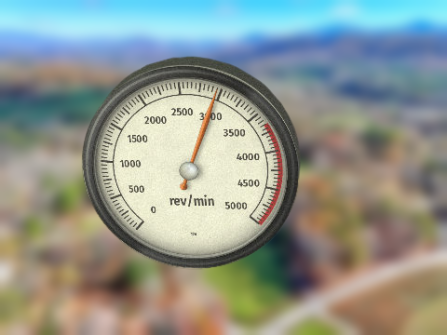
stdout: value=2950 unit=rpm
